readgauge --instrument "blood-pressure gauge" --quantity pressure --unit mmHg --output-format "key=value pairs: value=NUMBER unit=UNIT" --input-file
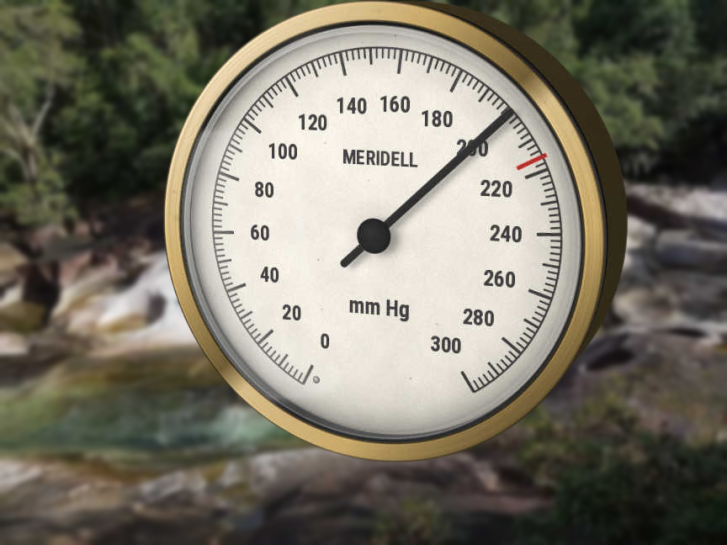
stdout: value=200 unit=mmHg
